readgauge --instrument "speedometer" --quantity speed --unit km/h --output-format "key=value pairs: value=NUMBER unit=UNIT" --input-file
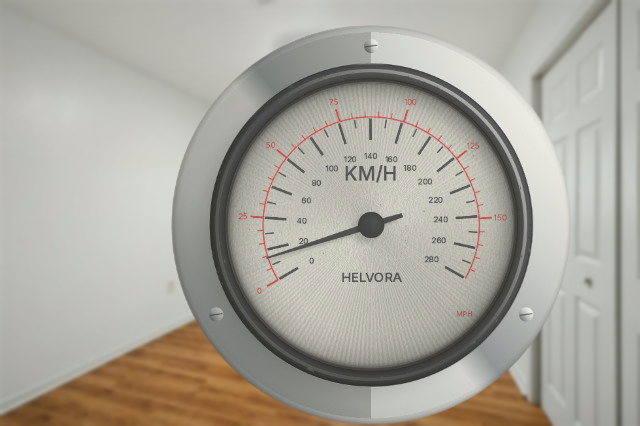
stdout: value=15 unit=km/h
